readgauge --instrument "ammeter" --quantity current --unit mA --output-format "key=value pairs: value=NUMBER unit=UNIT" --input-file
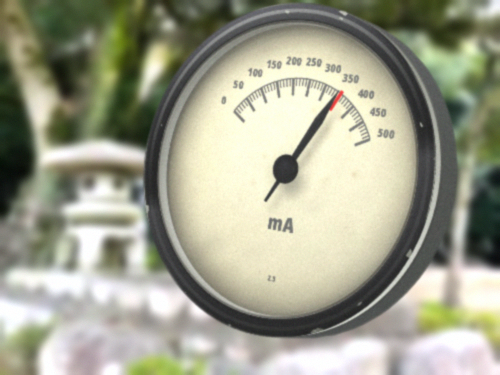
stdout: value=350 unit=mA
